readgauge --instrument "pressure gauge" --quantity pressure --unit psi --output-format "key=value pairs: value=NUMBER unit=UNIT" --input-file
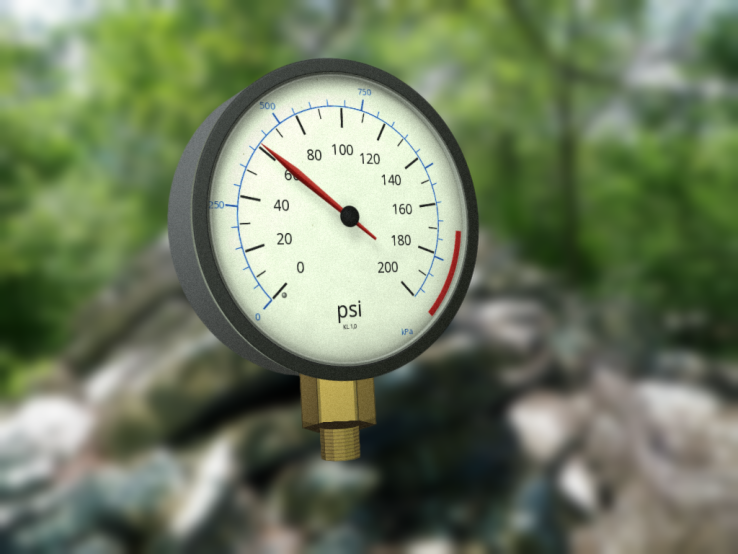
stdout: value=60 unit=psi
